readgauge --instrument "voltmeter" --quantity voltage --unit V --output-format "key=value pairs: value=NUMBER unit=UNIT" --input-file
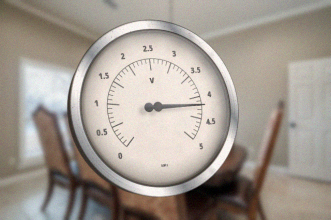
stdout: value=4.2 unit=V
